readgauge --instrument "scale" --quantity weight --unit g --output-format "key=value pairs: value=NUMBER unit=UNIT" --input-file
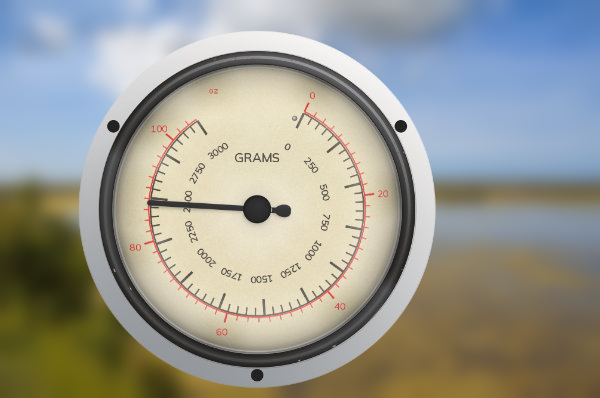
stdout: value=2475 unit=g
